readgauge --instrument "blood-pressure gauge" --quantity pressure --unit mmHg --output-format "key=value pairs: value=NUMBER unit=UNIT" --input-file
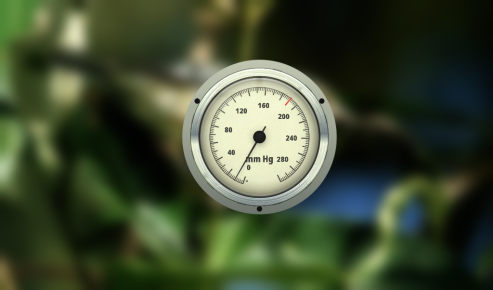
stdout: value=10 unit=mmHg
